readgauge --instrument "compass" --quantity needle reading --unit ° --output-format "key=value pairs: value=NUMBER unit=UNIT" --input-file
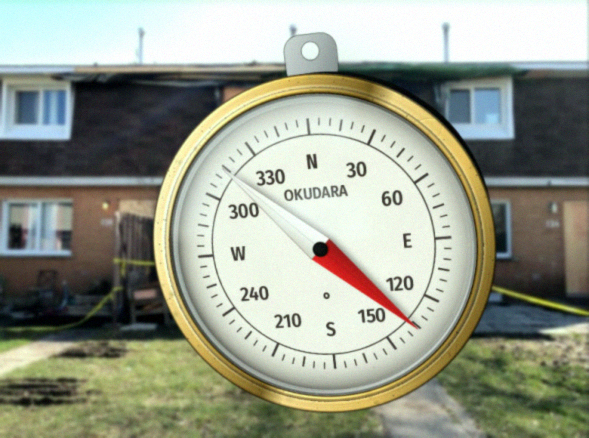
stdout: value=135 unit=°
